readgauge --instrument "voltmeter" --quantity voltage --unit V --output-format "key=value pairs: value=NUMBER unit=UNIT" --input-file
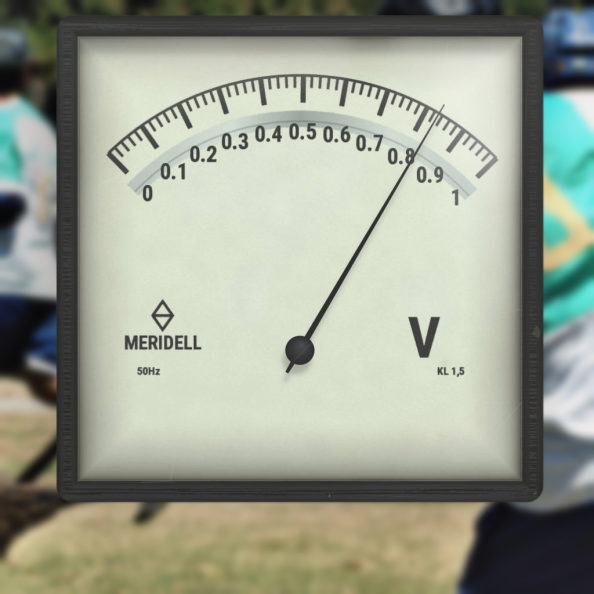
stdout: value=0.83 unit=V
